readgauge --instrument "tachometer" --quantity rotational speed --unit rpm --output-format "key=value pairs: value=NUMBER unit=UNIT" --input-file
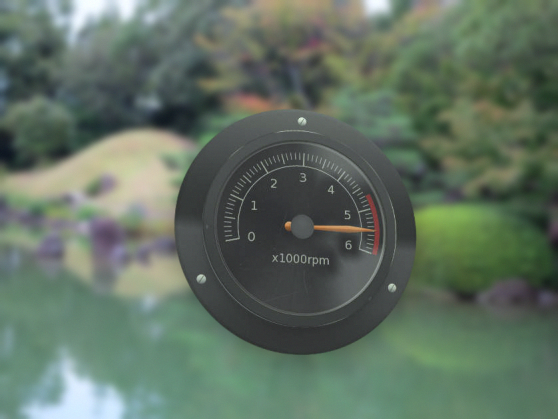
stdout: value=5500 unit=rpm
